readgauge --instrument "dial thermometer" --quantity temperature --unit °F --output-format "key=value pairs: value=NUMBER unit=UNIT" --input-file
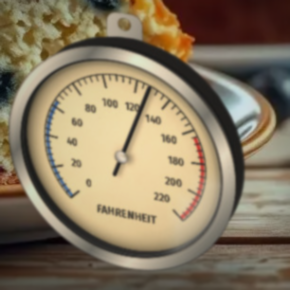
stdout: value=128 unit=°F
